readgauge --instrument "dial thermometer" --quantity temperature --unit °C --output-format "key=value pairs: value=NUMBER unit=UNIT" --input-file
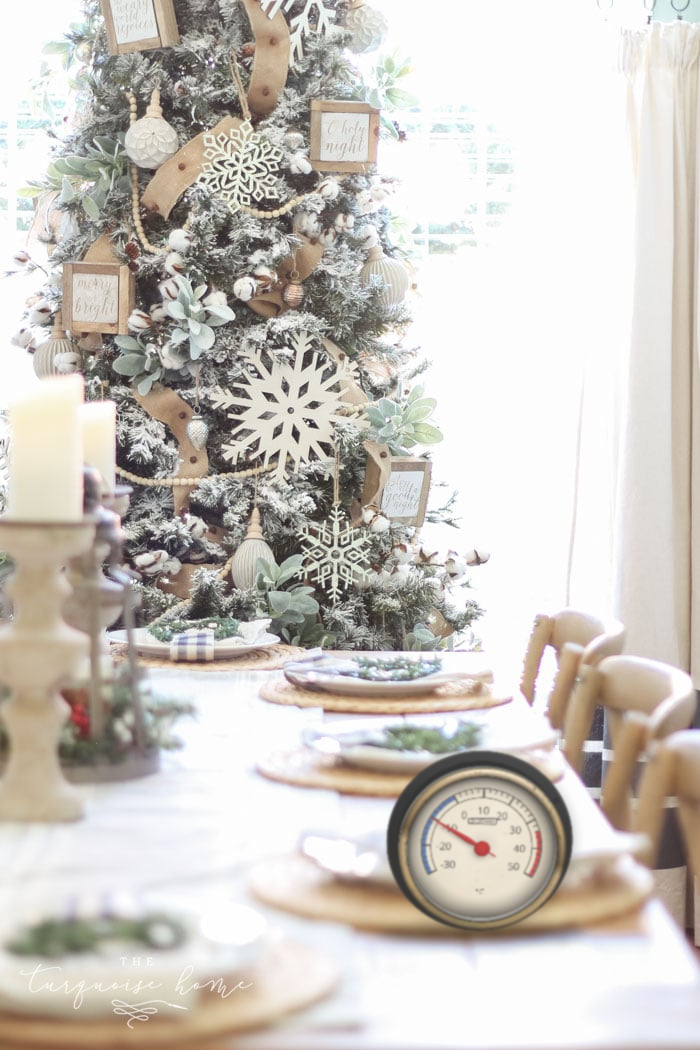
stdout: value=-10 unit=°C
